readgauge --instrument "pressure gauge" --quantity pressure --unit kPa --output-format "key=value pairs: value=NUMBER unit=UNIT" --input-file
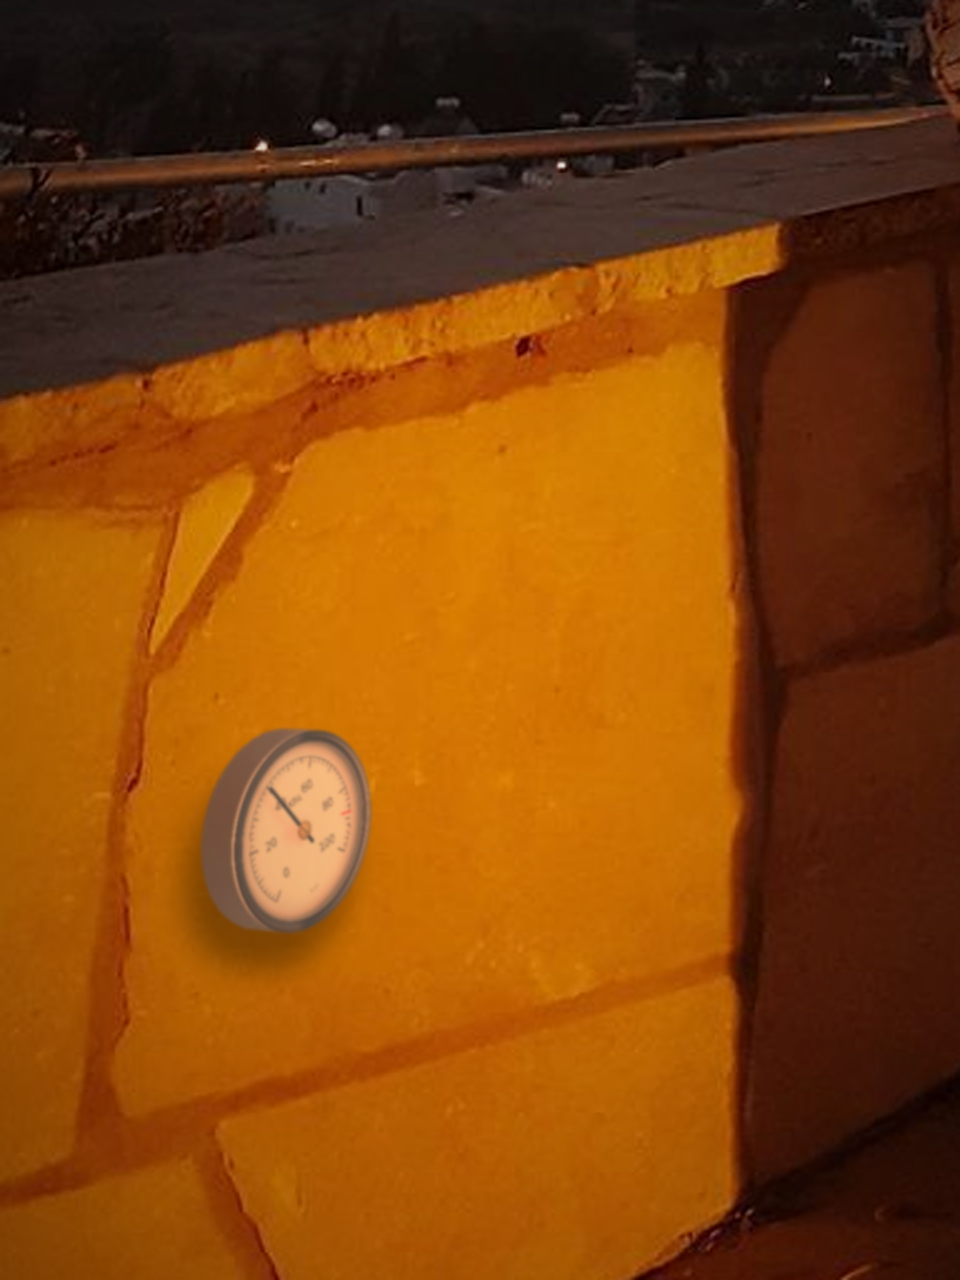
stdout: value=40 unit=kPa
